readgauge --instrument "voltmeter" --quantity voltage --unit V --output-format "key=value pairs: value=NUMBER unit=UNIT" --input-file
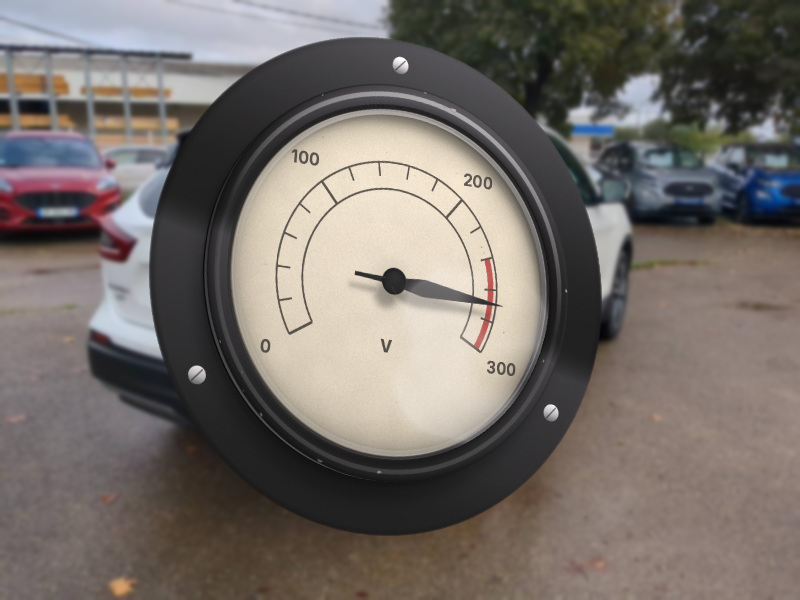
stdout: value=270 unit=V
